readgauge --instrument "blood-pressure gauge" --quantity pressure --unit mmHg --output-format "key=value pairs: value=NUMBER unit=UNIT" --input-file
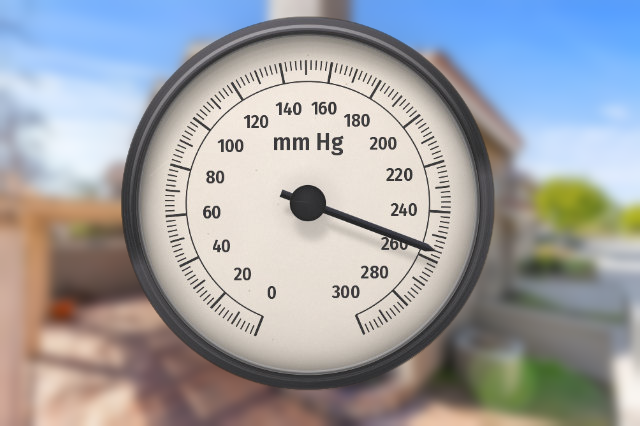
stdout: value=256 unit=mmHg
